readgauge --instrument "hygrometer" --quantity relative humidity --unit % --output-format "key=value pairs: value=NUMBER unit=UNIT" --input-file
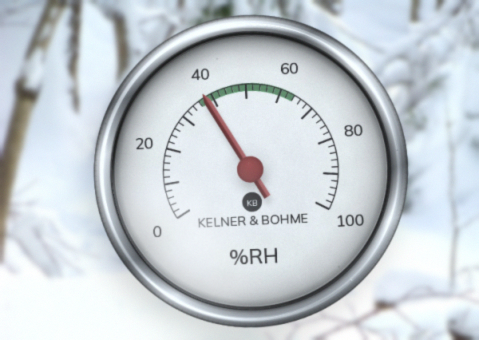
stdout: value=38 unit=%
